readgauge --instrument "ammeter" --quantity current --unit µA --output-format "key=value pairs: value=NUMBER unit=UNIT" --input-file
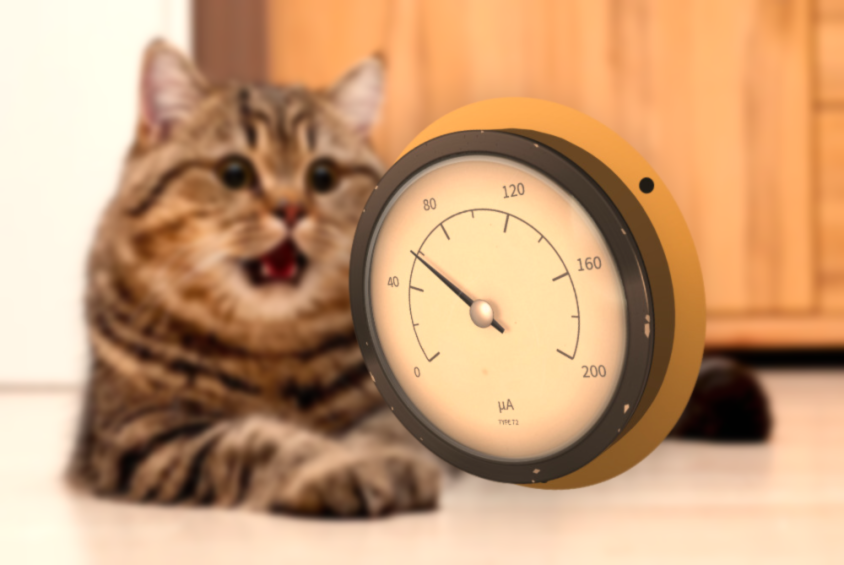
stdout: value=60 unit=µA
